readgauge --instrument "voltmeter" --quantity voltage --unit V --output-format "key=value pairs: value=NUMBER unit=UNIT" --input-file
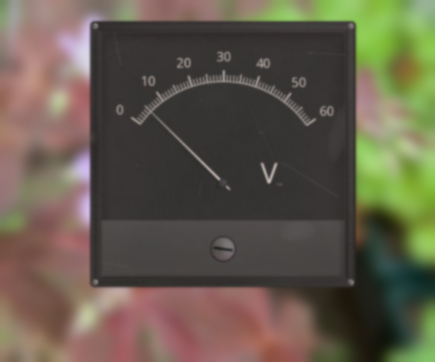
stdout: value=5 unit=V
